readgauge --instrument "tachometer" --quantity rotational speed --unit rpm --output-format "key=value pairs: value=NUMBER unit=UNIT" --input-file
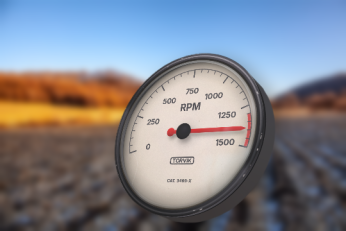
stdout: value=1400 unit=rpm
